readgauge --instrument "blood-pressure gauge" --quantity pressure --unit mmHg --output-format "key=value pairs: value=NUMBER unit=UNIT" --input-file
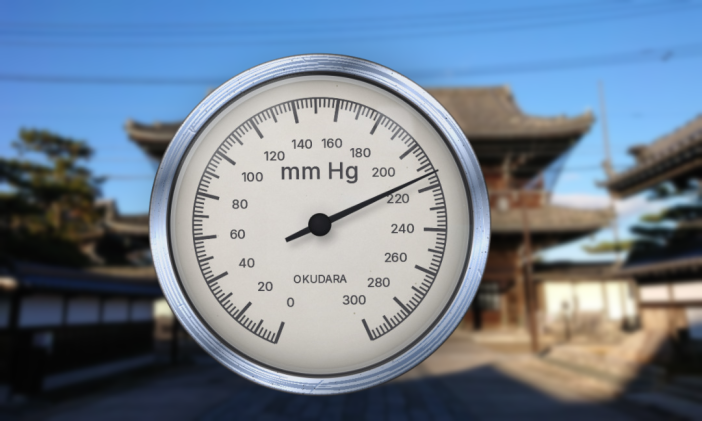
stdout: value=214 unit=mmHg
